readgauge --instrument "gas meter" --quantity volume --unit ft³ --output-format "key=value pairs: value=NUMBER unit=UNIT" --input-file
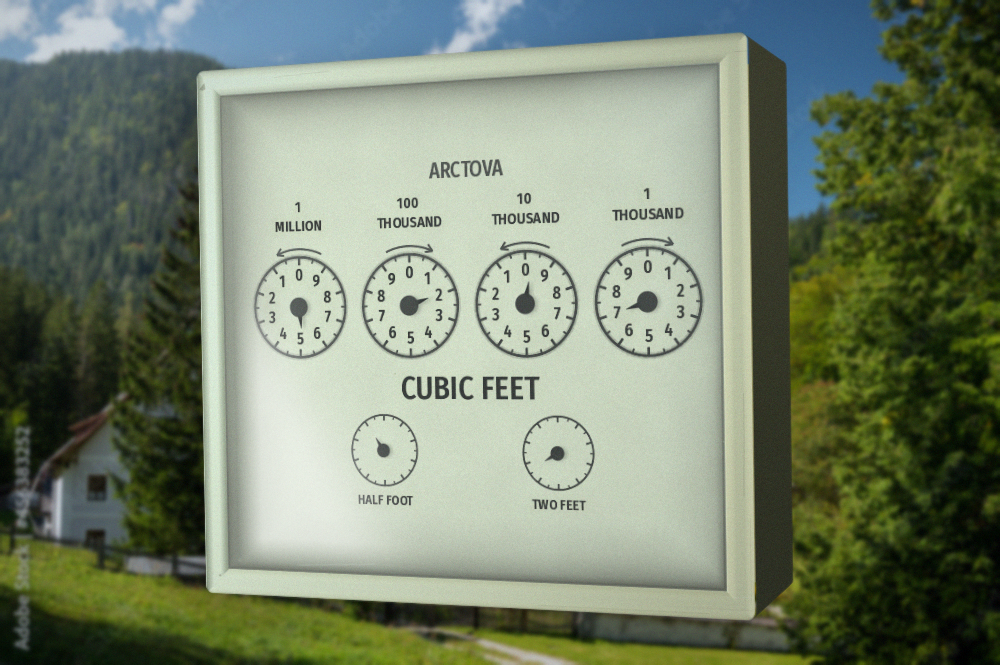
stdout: value=519700 unit=ft³
